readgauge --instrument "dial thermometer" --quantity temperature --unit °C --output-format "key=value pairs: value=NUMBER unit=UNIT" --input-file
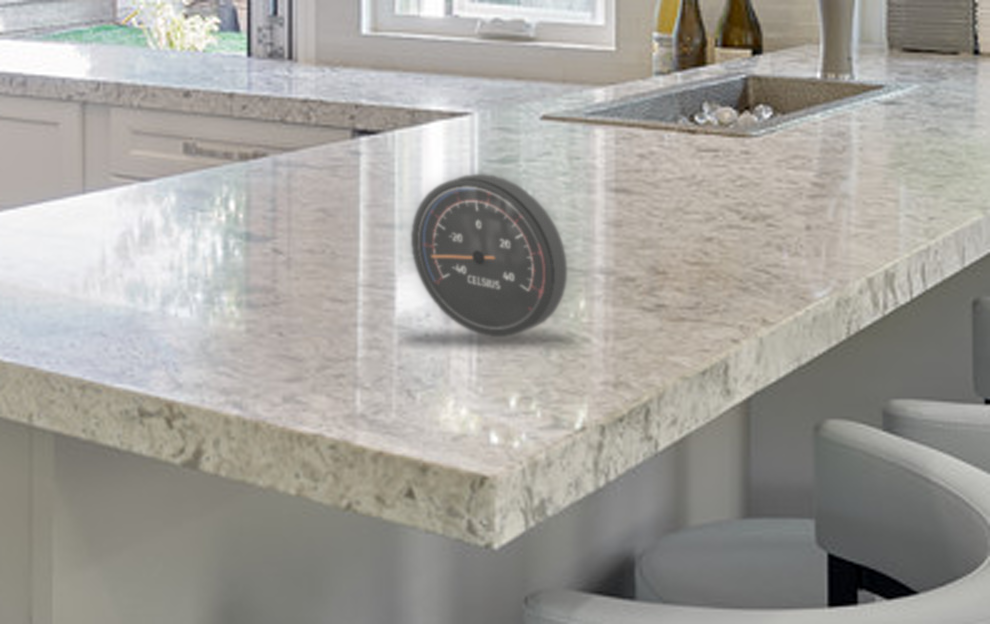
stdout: value=-32 unit=°C
